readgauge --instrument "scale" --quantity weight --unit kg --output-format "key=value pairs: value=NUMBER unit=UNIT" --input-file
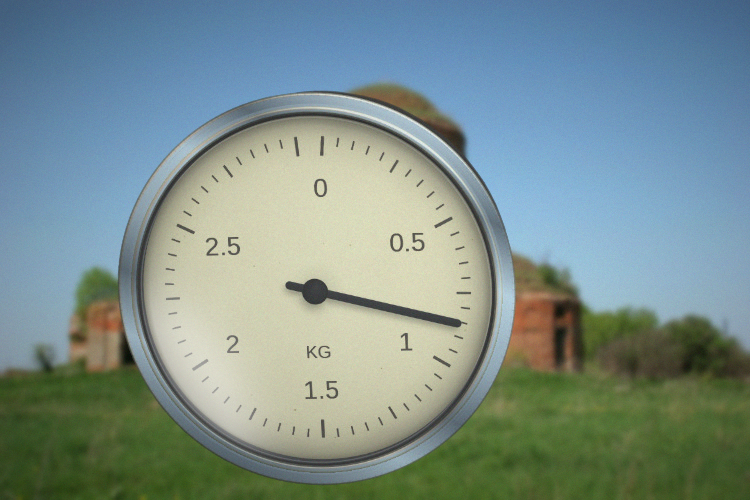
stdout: value=0.85 unit=kg
